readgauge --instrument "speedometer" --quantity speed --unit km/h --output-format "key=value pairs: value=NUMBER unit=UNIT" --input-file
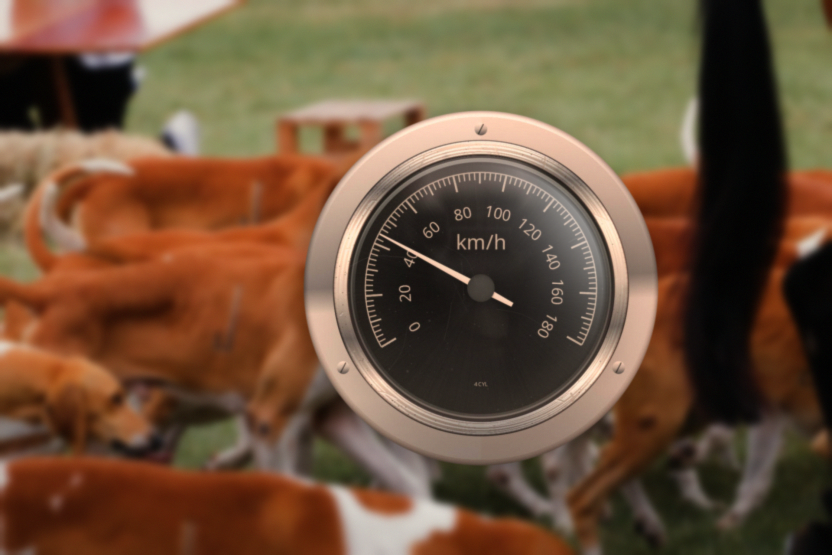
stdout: value=44 unit=km/h
